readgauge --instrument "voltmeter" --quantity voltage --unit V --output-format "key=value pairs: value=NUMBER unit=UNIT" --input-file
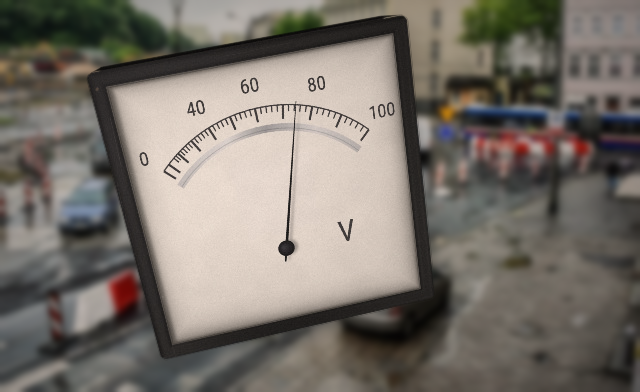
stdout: value=74 unit=V
